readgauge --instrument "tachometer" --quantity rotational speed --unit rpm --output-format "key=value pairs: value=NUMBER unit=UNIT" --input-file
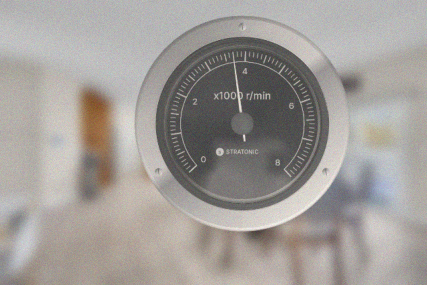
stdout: value=3700 unit=rpm
